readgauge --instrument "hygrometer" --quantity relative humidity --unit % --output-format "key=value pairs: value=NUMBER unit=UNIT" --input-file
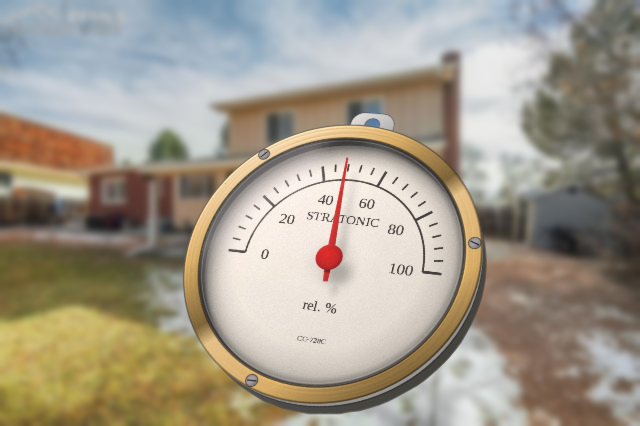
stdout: value=48 unit=%
